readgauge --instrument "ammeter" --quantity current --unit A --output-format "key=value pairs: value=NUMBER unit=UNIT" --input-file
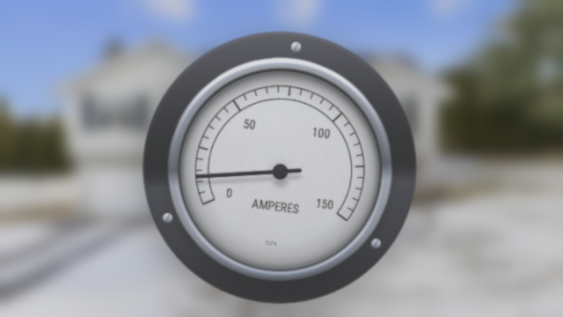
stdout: value=12.5 unit=A
